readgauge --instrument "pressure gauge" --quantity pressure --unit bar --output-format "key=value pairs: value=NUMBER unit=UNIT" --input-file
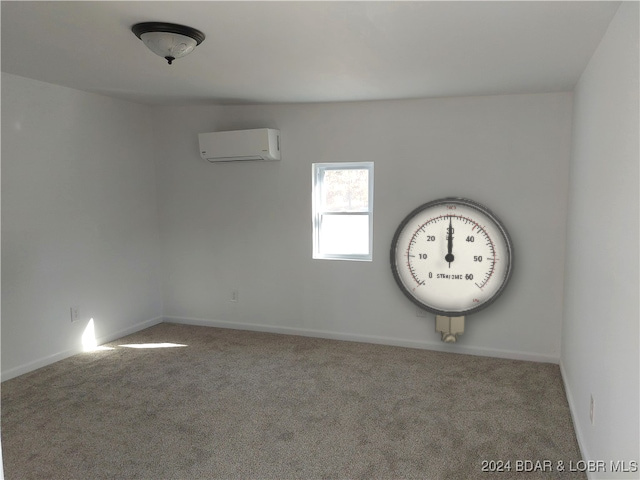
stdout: value=30 unit=bar
